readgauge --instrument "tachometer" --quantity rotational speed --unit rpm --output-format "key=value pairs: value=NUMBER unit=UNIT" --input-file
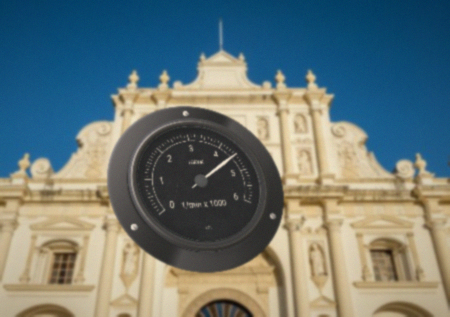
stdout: value=4500 unit=rpm
